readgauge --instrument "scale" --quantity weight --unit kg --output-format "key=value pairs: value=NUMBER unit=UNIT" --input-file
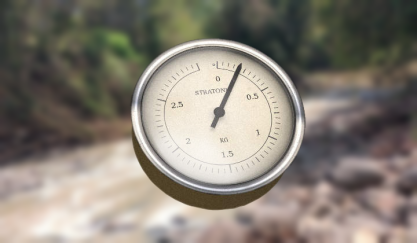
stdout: value=0.2 unit=kg
